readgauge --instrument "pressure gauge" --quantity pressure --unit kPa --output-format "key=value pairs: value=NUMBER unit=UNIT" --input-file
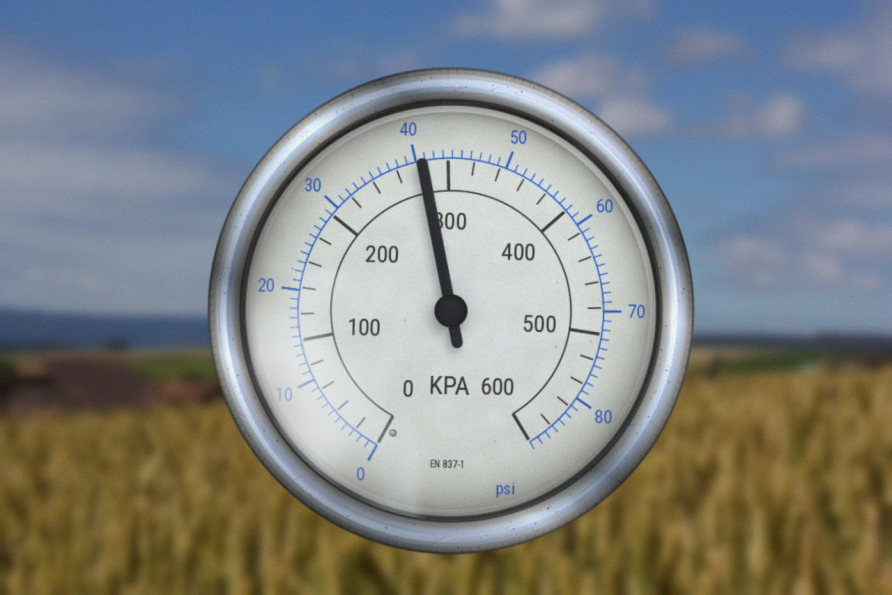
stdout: value=280 unit=kPa
